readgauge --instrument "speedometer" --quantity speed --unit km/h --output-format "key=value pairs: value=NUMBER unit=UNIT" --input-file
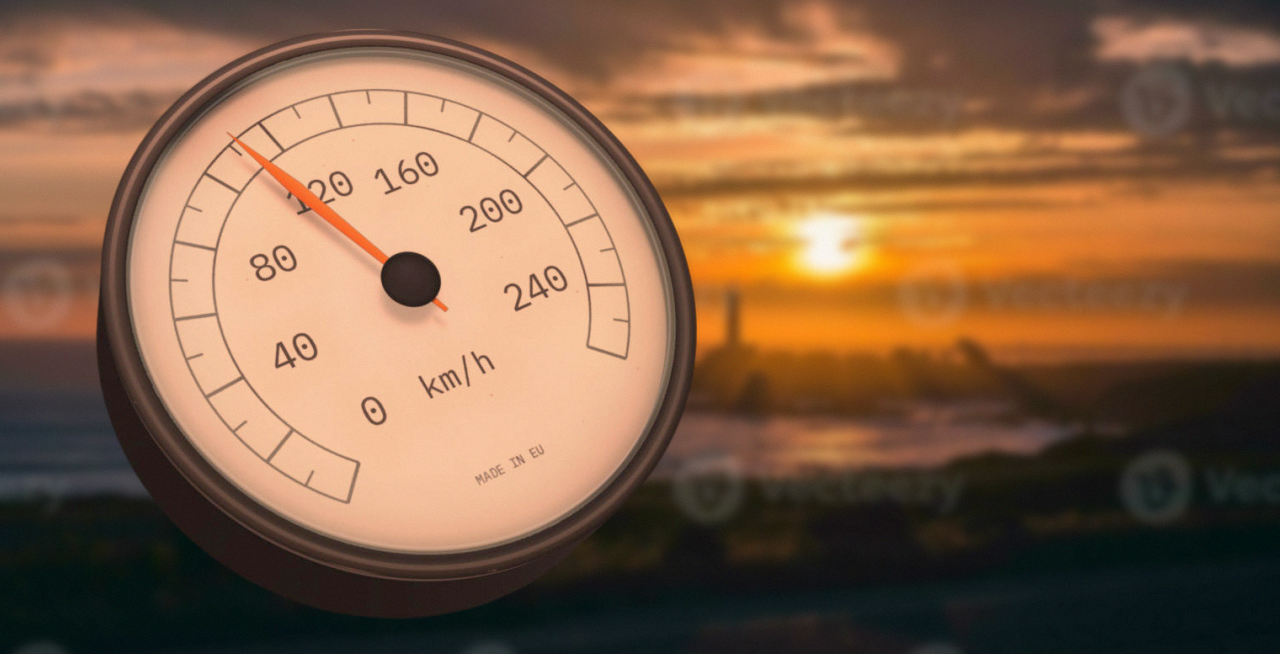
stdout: value=110 unit=km/h
